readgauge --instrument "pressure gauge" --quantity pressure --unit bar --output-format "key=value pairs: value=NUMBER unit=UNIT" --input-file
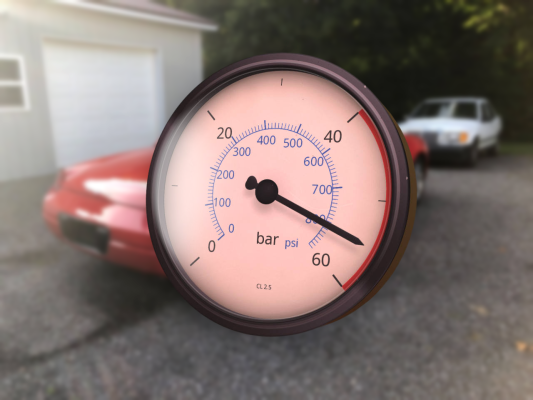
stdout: value=55 unit=bar
